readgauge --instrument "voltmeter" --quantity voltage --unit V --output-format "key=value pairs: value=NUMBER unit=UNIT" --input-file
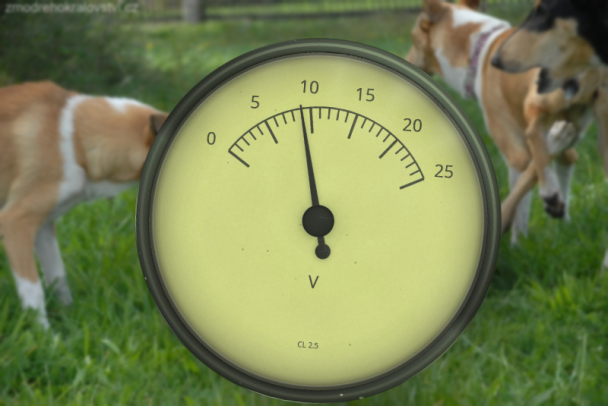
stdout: value=9 unit=V
